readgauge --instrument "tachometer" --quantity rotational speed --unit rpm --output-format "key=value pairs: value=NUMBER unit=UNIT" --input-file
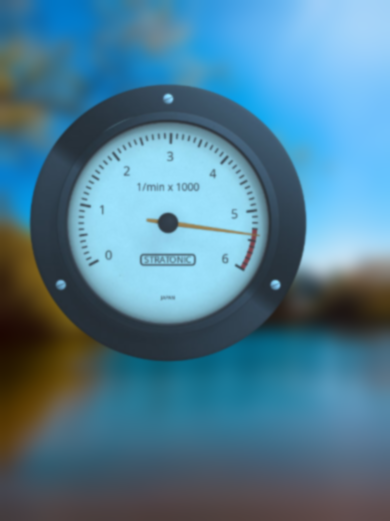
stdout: value=5400 unit=rpm
